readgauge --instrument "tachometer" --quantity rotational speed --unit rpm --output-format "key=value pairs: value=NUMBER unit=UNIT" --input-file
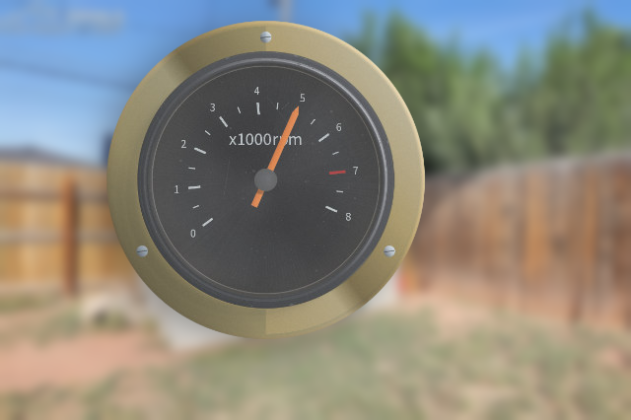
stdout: value=5000 unit=rpm
